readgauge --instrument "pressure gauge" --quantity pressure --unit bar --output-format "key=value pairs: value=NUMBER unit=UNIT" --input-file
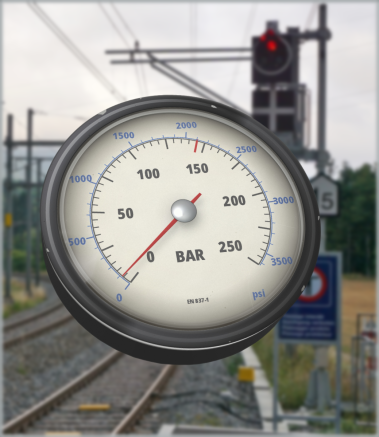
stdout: value=5 unit=bar
